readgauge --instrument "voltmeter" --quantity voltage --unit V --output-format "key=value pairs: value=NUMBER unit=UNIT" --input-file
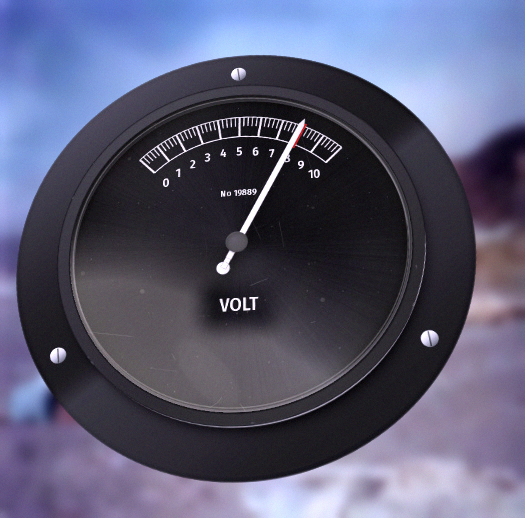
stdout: value=8 unit=V
